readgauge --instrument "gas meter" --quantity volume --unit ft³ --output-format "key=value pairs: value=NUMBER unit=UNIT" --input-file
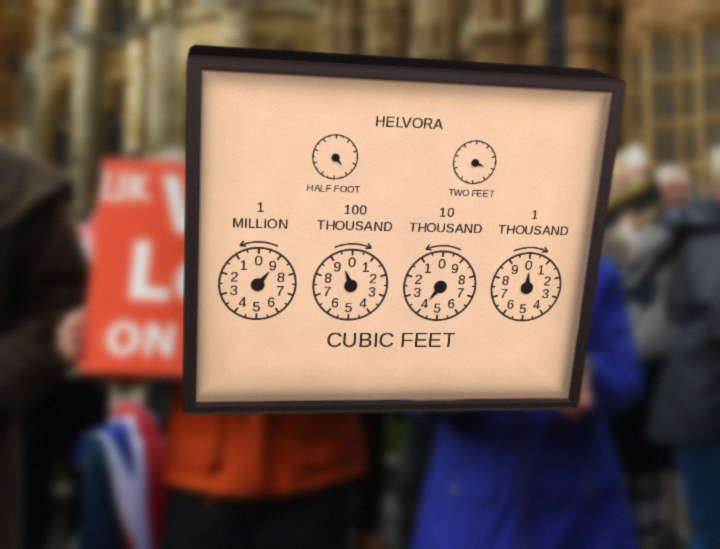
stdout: value=894000 unit=ft³
